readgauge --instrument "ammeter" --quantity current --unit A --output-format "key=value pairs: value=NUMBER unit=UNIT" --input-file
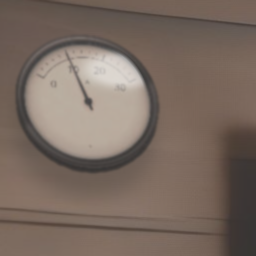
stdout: value=10 unit=A
